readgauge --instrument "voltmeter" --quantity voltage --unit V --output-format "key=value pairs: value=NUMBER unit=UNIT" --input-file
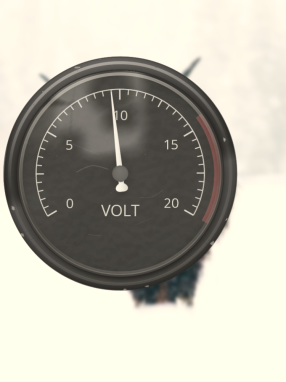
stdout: value=9.5 unit=V
